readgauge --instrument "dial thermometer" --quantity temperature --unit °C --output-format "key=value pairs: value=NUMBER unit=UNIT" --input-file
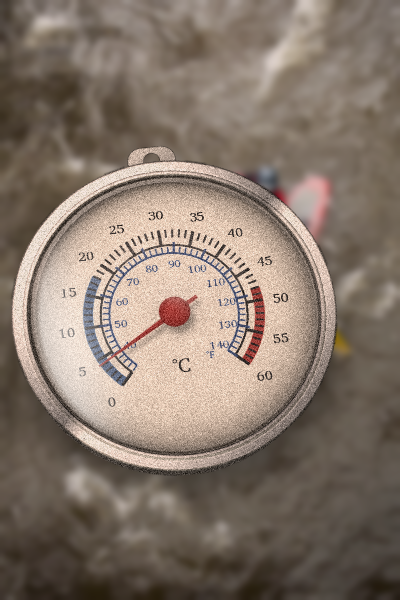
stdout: value=4 unit=°C
